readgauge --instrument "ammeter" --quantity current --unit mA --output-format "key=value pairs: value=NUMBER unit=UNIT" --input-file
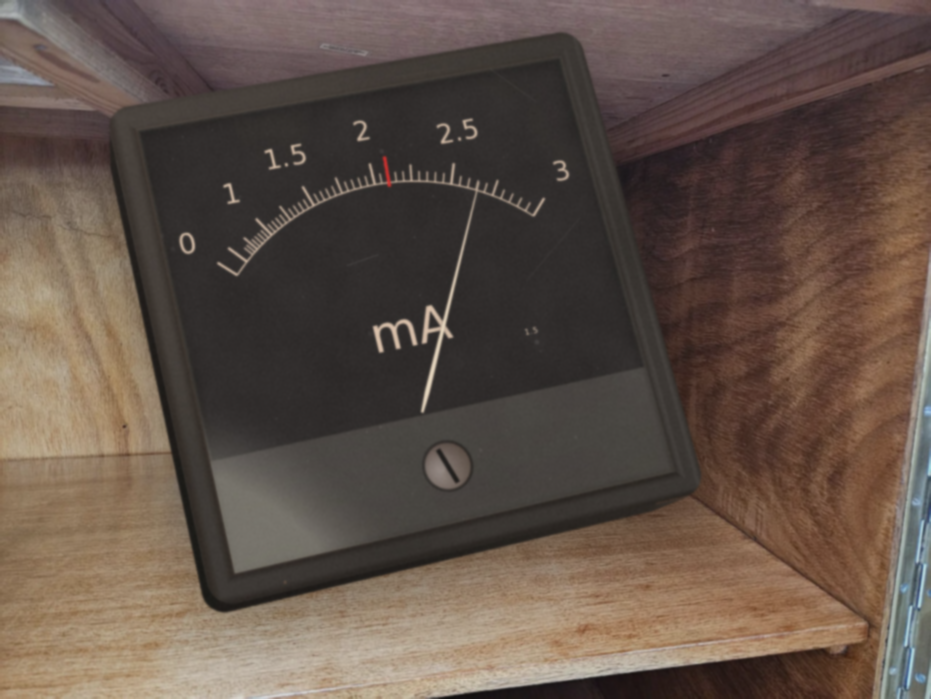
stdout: value=2.65 unit=mA
